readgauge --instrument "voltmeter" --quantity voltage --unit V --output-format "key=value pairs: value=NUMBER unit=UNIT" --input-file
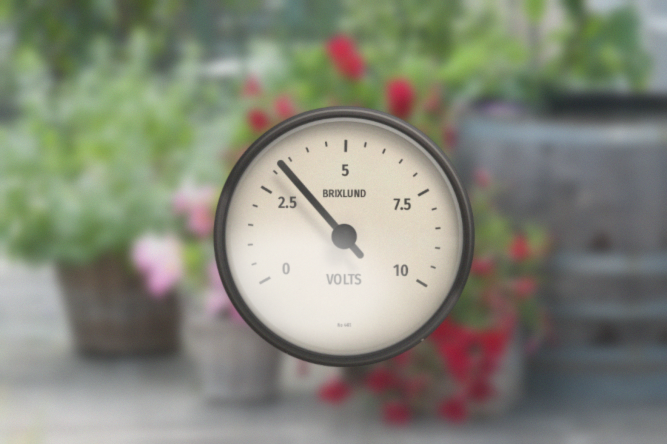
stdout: value=3.25 unit=V
